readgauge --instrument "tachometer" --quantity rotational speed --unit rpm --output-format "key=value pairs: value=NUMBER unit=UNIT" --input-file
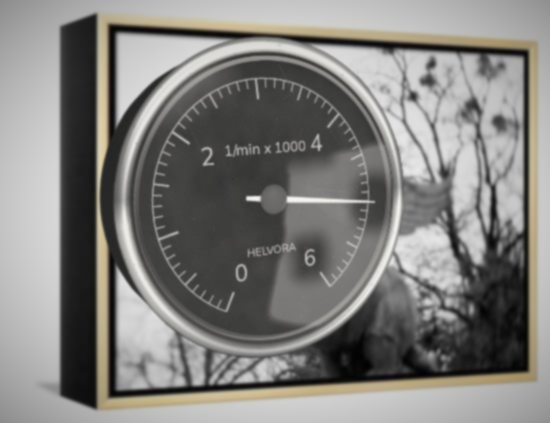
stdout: value=5000 unit=rpm
